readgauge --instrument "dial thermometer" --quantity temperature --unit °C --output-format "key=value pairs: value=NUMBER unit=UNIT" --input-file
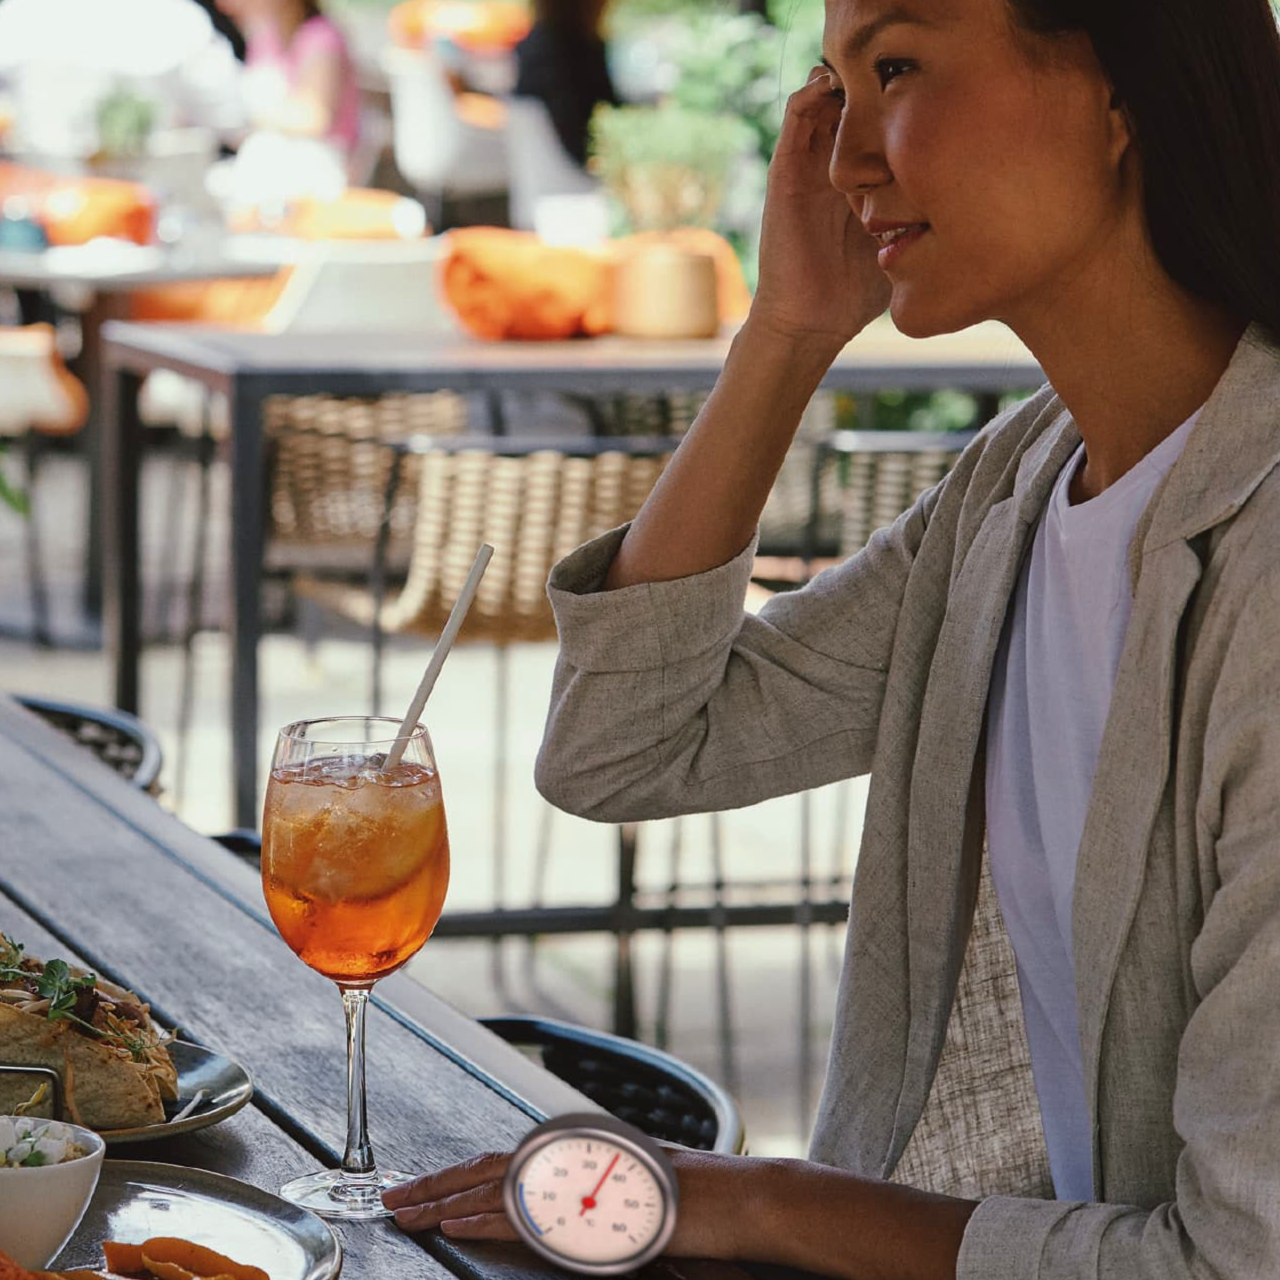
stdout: value=36 unit=°C
